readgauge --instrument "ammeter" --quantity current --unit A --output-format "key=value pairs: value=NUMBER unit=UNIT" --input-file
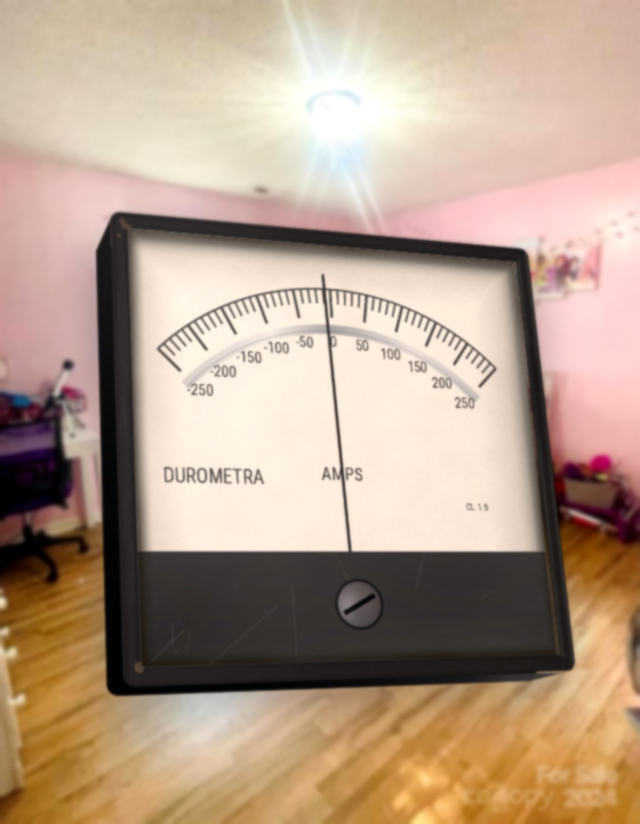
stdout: value=-10 unit=A
